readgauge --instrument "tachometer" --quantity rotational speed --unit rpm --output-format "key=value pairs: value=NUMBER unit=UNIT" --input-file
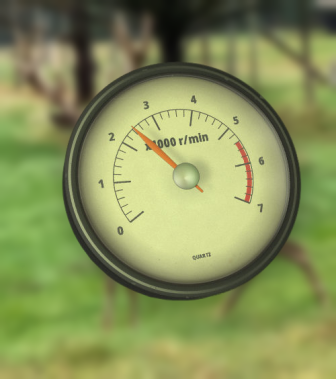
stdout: value=2400 unit=rpm
